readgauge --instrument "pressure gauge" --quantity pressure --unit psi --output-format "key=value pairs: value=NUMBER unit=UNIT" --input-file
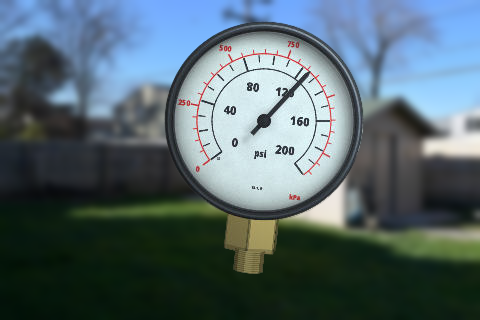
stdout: value=125 unit=psi
